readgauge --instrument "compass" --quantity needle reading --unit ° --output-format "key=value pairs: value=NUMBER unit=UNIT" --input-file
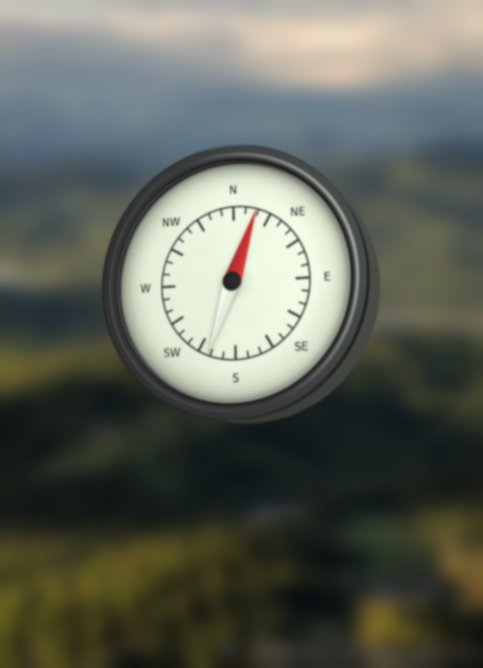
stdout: value=20 unit=°
